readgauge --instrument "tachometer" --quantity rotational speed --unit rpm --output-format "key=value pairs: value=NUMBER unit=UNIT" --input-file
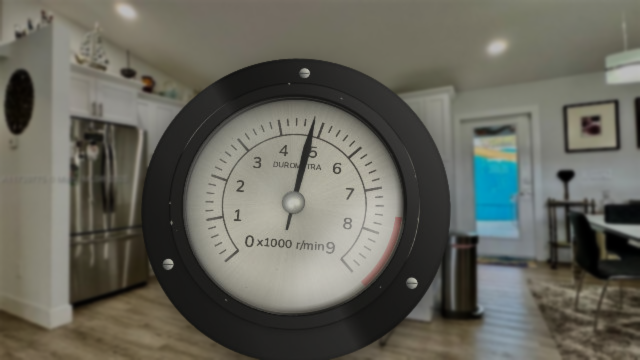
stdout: value=4800 unit=rpm
